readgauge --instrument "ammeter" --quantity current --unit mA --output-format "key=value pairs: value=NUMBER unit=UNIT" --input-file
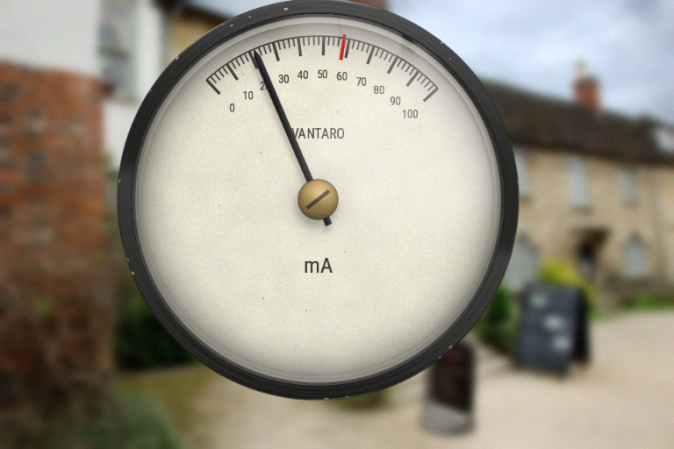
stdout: value=22 unit=mA
